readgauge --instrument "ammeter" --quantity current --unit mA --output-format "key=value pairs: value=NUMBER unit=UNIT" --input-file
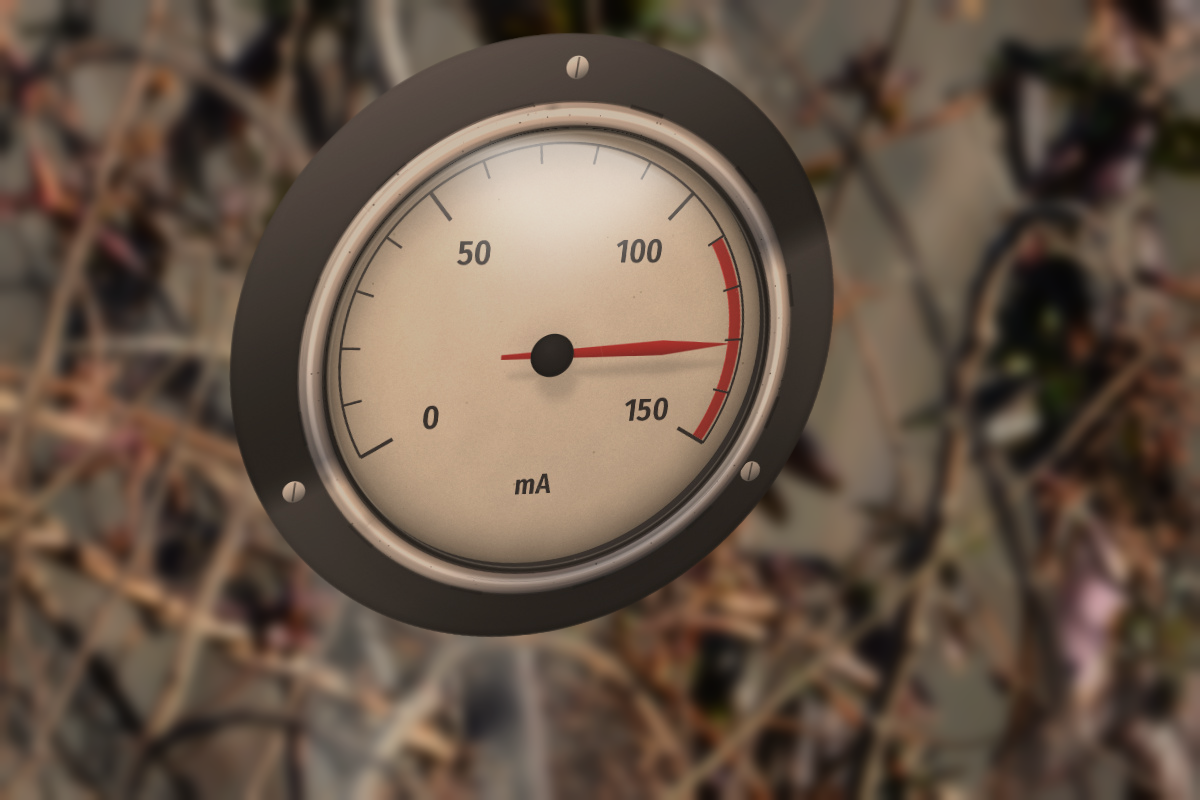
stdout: value=130 unit=mA
